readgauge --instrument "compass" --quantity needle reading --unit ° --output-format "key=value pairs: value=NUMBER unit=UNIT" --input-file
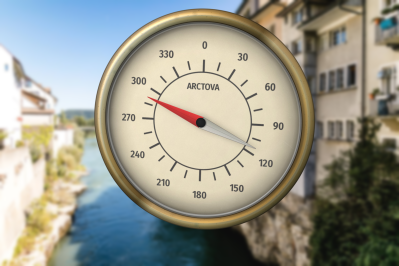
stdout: value=292.5 unit=°
